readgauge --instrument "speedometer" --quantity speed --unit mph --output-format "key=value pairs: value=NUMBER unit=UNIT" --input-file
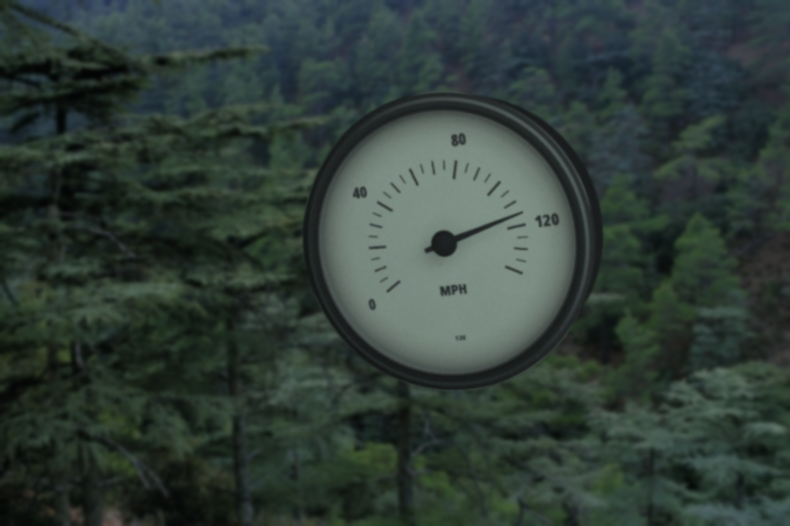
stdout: value=115 unit=mph
